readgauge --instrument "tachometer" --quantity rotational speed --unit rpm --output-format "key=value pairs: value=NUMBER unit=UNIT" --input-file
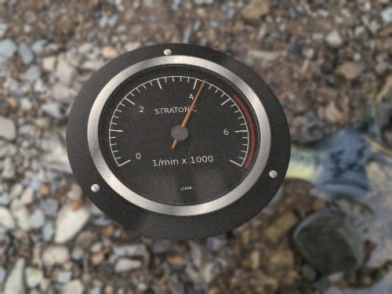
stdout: value=4200 unit=rpm
